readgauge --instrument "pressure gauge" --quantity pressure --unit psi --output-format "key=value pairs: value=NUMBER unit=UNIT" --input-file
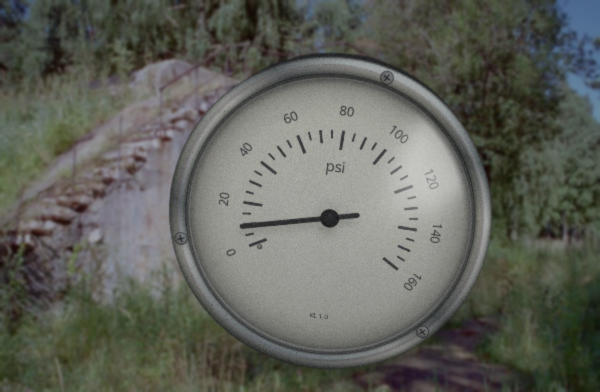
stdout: value=10 unit=psi
